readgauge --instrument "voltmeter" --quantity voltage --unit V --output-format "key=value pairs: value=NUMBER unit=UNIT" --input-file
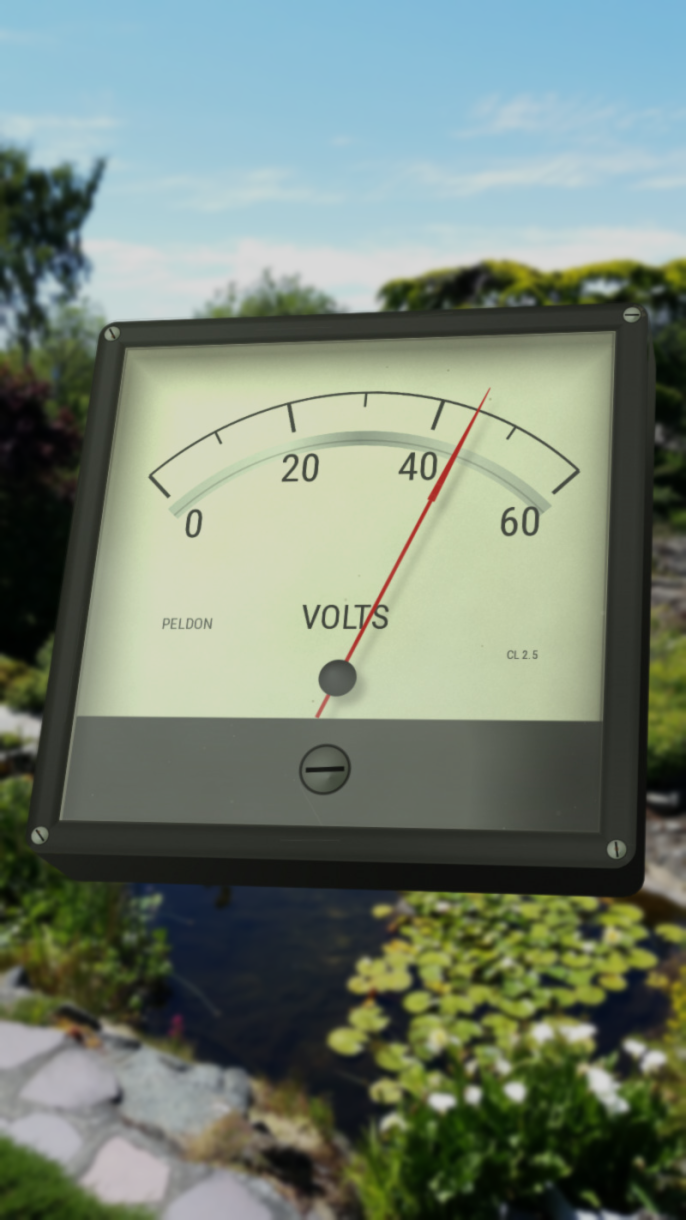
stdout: value=45 unit=V
